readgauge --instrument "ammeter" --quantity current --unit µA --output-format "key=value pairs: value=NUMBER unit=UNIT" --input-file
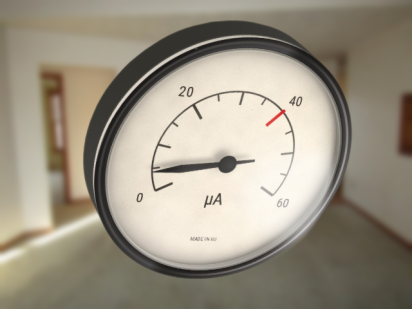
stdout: value=5 unit=µA
